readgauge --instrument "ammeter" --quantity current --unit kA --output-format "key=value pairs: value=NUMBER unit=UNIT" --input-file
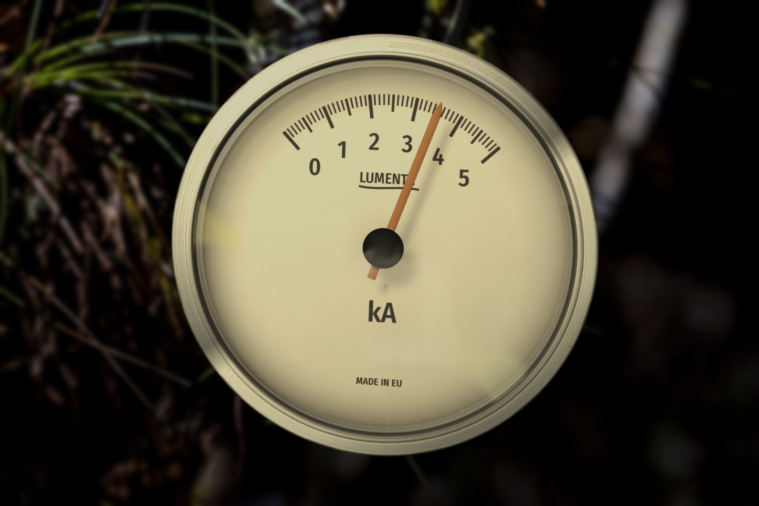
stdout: value=3.5 unit=kA
